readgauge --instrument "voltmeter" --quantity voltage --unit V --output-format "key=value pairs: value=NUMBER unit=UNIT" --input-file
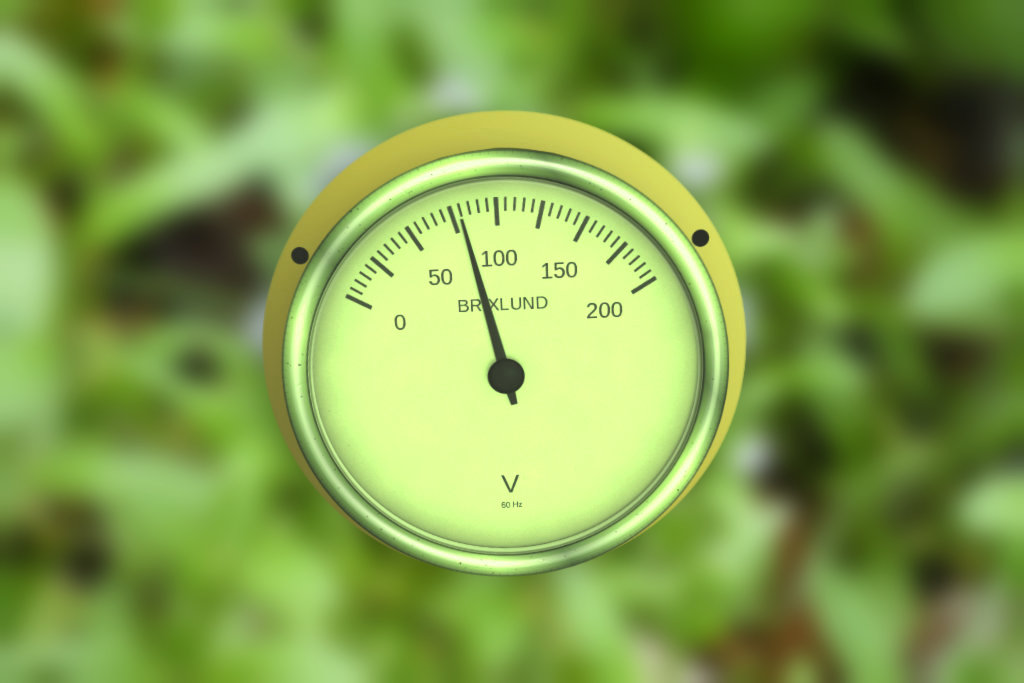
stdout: value=80 unit=V
